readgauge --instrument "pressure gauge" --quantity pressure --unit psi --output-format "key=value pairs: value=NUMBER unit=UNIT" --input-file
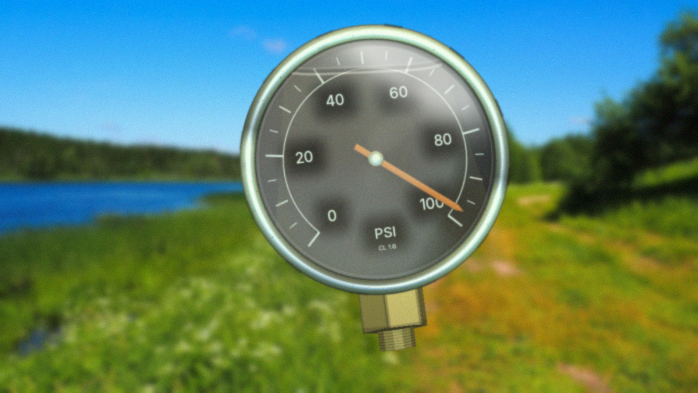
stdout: value=97.5 unit=psi
